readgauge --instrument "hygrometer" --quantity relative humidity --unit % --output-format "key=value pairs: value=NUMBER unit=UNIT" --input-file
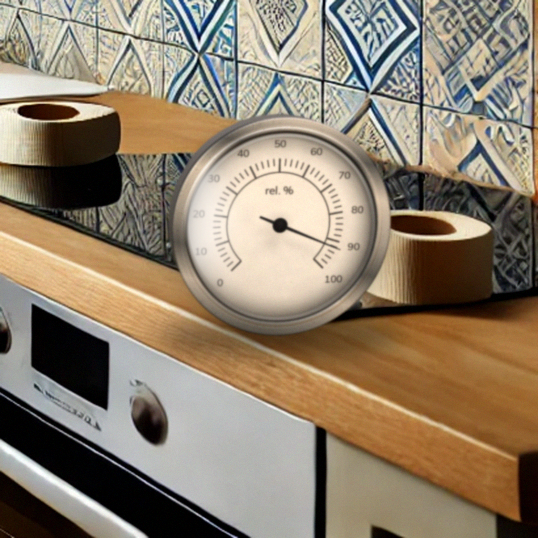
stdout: value=92 unit=%
